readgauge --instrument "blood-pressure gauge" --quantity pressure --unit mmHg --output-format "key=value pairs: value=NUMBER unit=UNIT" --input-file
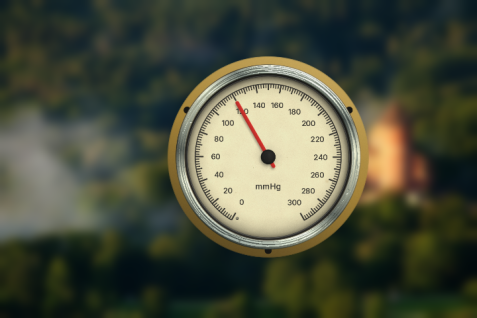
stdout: value=120 unit=mmHg
